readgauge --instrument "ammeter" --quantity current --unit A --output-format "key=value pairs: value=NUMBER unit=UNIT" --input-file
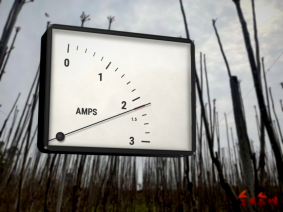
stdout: value=2.2 unit=A
